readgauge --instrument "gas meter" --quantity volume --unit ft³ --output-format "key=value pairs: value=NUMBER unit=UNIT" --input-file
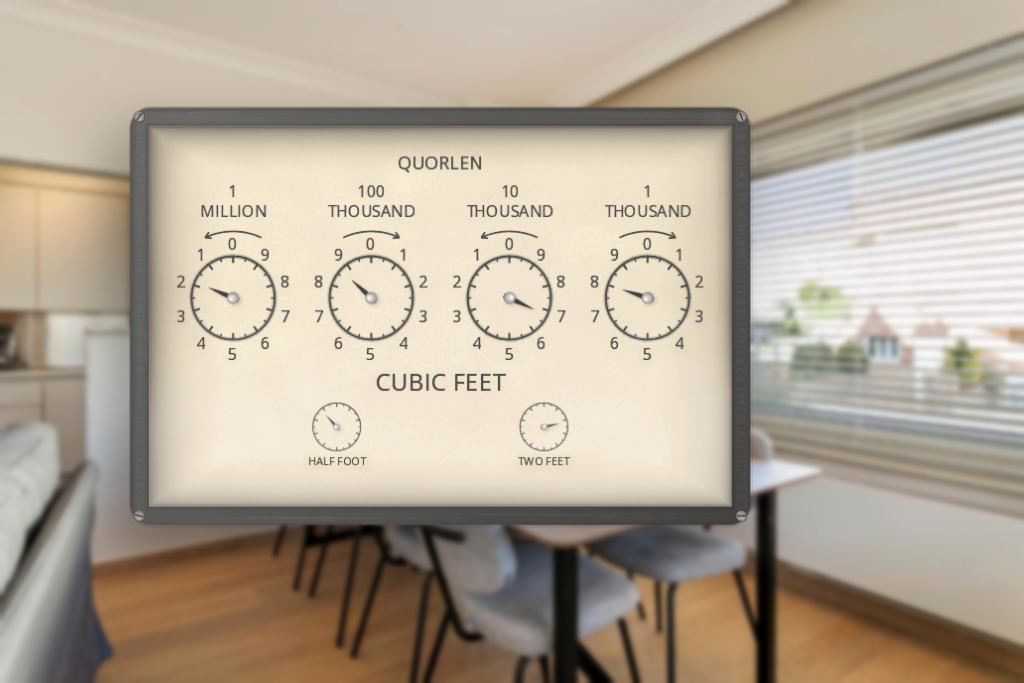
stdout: value=186800 unit=ft³
